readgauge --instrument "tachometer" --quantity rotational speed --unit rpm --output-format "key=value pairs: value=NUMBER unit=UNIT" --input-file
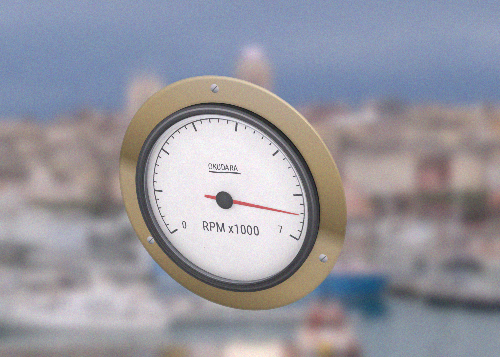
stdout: value=6400 unit=rpm
